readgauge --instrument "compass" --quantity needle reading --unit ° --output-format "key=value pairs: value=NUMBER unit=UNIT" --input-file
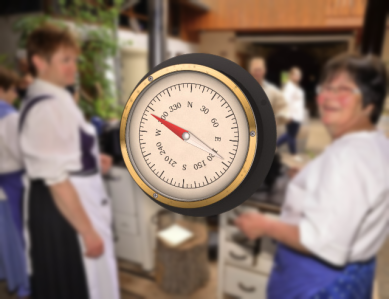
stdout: value=295 unit=°
